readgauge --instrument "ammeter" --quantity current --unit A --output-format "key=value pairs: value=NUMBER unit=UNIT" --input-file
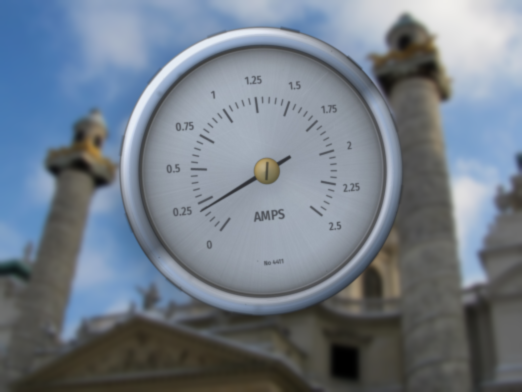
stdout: value=0.2 unit=A
